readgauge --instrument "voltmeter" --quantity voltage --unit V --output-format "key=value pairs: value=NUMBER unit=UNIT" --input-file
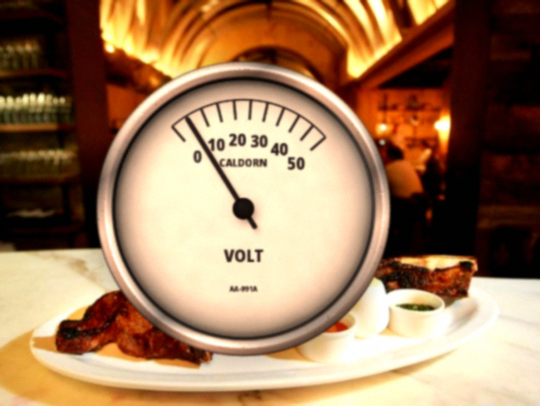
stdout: value=5 unit=V
